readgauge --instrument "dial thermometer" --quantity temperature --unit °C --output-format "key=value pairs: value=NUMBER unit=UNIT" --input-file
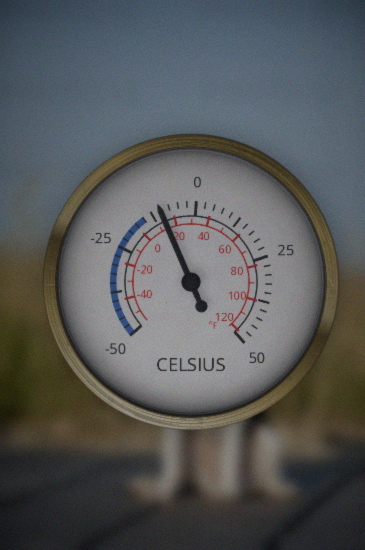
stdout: value=-10 unit=°C
